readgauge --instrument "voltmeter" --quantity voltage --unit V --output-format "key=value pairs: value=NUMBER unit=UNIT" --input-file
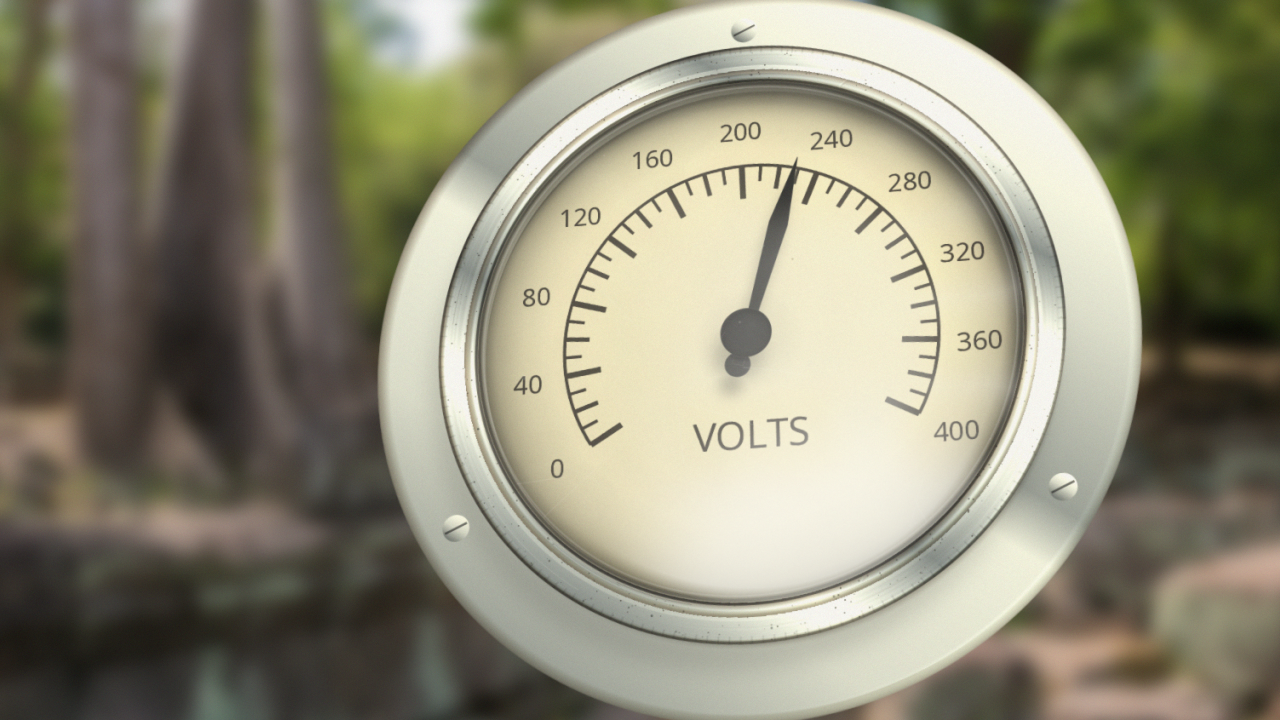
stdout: value=230 unit=V
